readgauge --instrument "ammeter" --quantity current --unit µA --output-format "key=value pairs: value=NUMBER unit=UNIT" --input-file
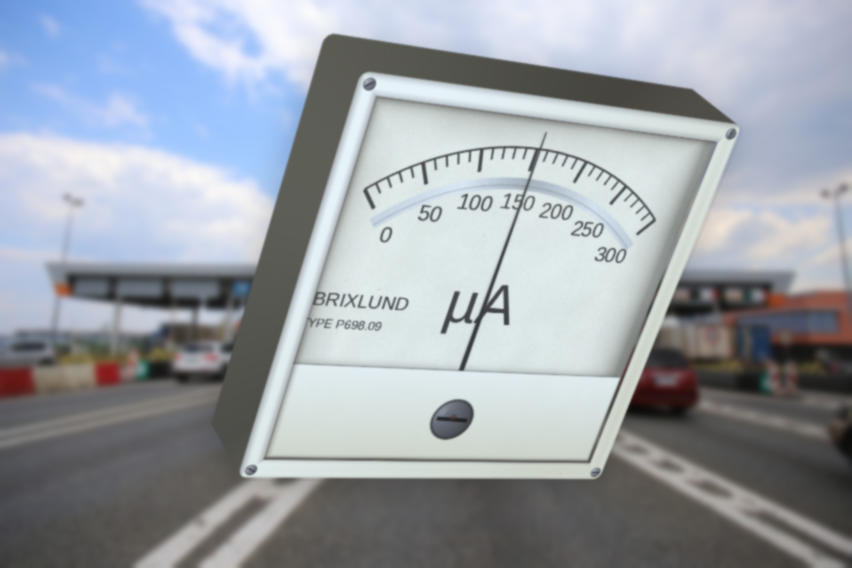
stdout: value=150 unit=µA
